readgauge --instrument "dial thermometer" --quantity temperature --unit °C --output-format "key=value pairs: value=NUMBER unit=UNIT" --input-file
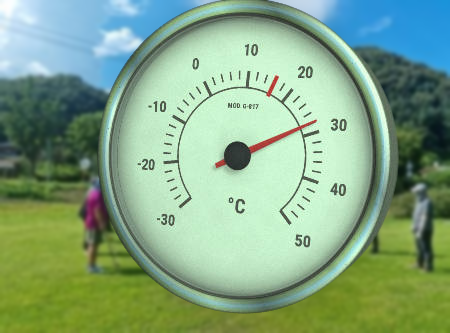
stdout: value=28 unit=°C
